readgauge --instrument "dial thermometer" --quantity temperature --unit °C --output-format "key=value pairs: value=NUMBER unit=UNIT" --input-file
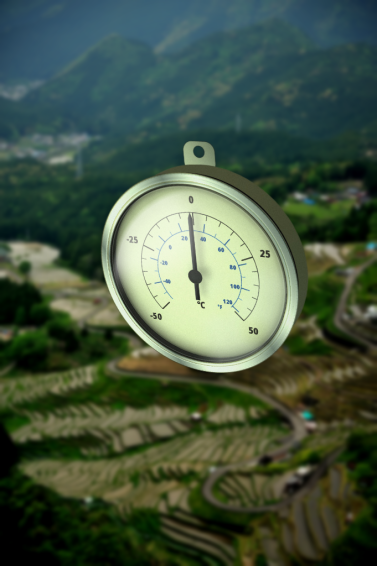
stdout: value=0 unit=°C
